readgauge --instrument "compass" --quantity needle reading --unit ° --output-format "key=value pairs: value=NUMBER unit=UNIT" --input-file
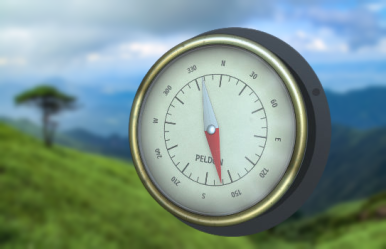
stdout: value=160 unit=°
